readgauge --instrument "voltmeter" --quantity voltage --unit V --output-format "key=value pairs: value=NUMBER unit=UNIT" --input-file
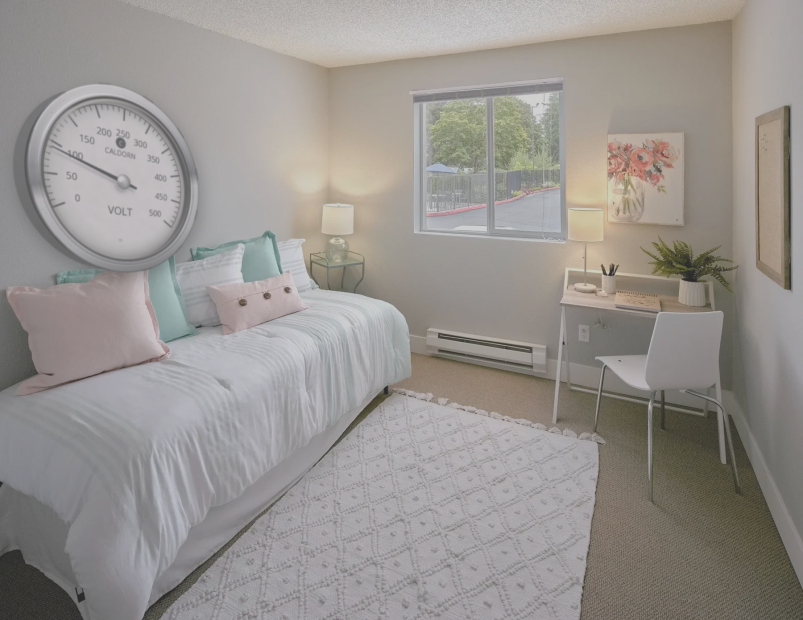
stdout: value=90 unit=V
